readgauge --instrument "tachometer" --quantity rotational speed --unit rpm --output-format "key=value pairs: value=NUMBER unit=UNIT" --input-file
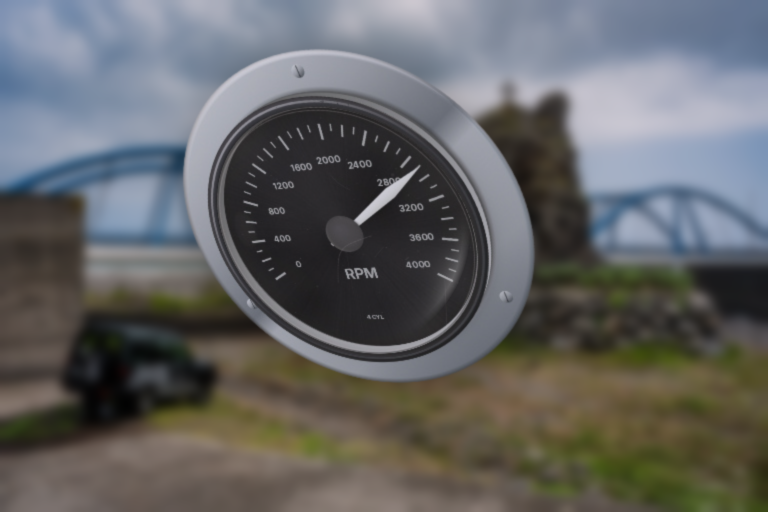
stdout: value=2900 unit=rpm
